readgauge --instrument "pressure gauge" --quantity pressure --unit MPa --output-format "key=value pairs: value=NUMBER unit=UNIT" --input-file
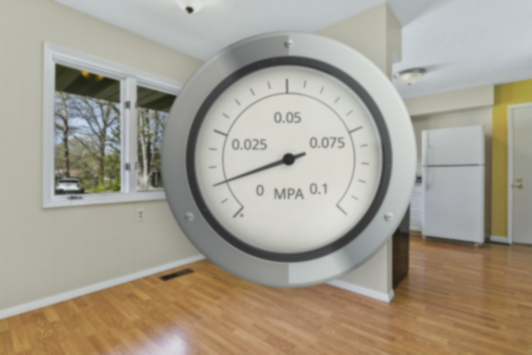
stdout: value=0.01 unit=MPa
